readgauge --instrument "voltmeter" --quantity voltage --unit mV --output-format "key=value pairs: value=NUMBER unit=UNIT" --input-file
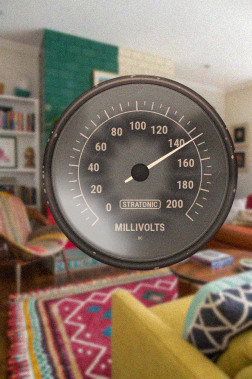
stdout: value=145 unit=mV
